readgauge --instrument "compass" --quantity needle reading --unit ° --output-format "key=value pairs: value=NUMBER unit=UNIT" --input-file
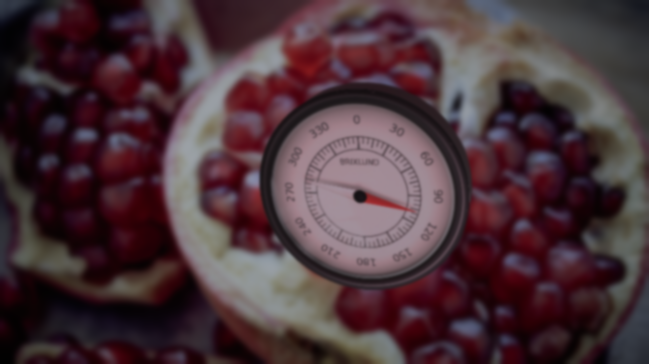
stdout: value=105 unit=°
